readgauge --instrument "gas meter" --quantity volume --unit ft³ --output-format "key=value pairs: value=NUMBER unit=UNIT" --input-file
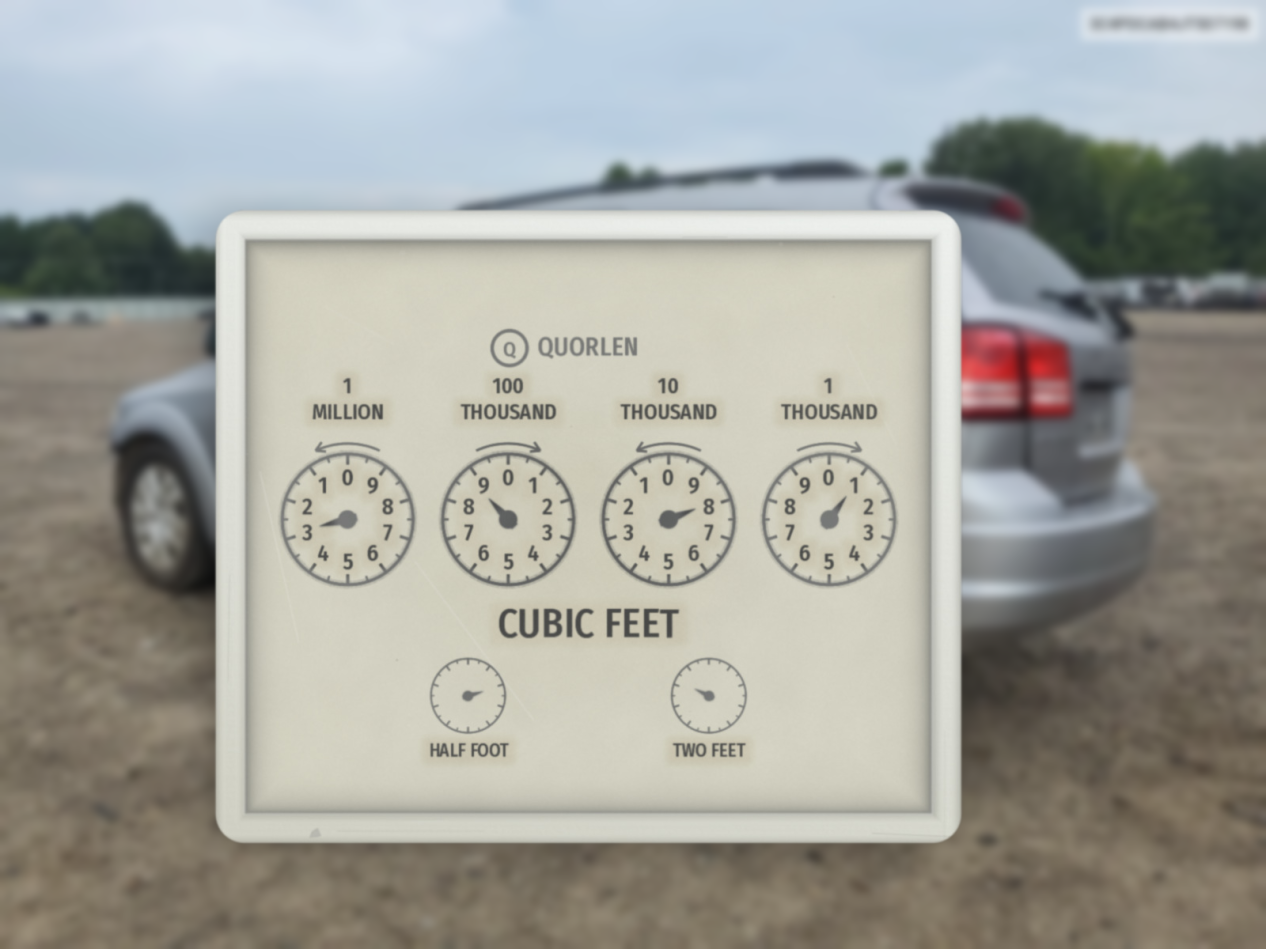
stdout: value=288100 unit=ft³
